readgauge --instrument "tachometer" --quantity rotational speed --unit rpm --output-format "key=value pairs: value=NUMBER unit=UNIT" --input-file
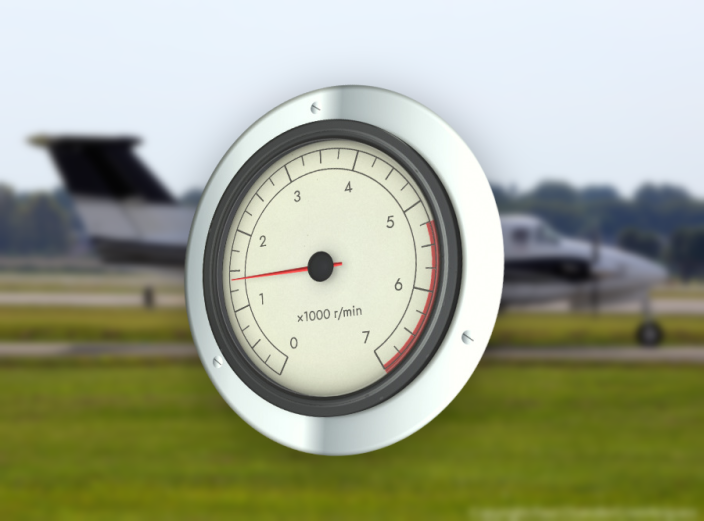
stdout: value=1375 unit=rpm
